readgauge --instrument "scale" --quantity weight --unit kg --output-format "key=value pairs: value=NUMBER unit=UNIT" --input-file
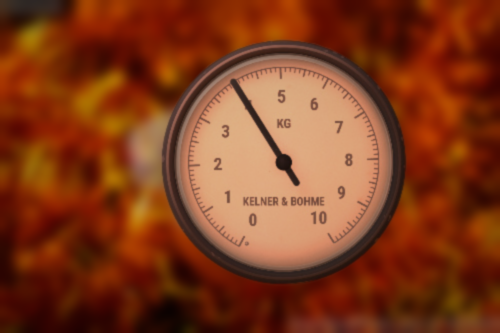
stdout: value=4 unit=kg
